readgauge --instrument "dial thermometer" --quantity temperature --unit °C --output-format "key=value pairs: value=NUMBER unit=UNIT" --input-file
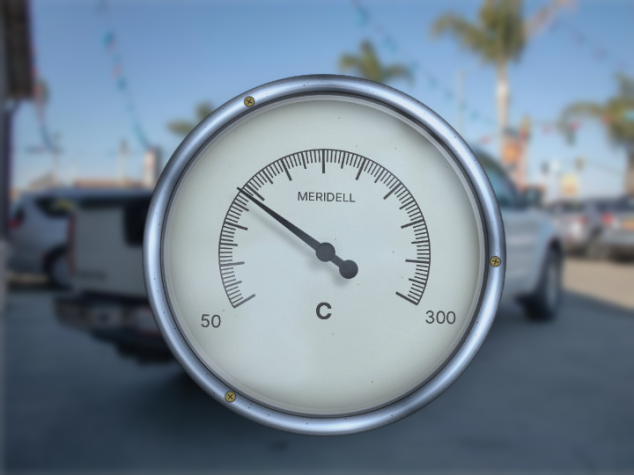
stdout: value=120 unit=°C
